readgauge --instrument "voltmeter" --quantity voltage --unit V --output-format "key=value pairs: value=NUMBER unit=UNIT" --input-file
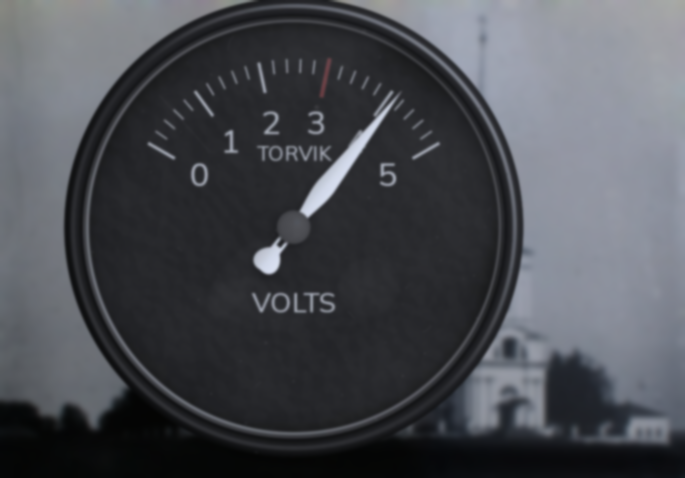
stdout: value=4.1 unit=V
